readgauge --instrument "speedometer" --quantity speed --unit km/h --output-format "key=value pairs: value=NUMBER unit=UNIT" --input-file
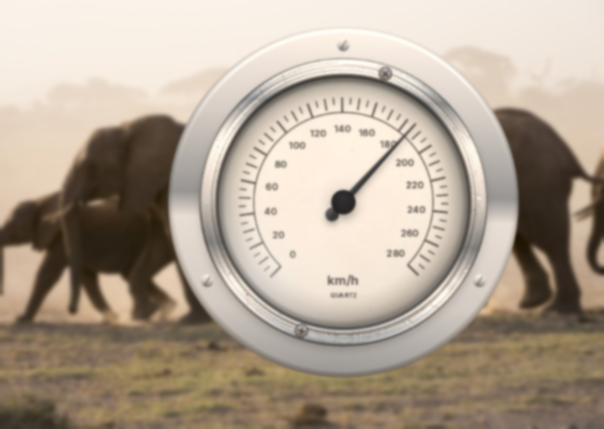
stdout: value=185 unit=km/h
